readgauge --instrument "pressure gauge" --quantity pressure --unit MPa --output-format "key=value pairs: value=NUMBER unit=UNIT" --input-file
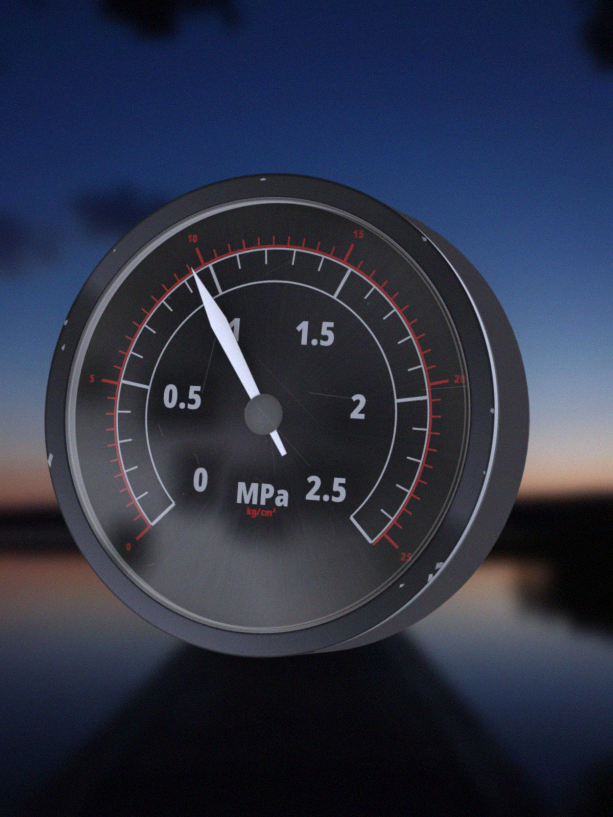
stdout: value=0.95 unit=MPa
